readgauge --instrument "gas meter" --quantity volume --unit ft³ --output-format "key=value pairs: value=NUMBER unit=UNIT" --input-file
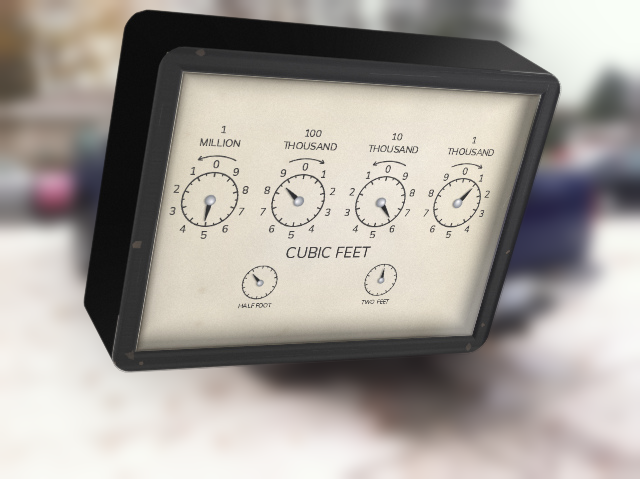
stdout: value=486100 unit=ft³
